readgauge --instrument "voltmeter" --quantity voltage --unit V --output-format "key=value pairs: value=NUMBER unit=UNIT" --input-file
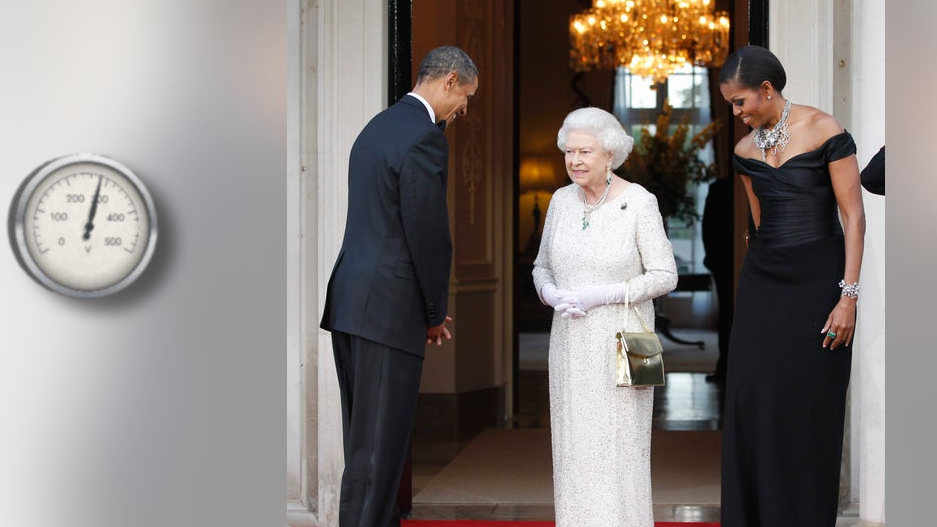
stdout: value=280 unit=V
